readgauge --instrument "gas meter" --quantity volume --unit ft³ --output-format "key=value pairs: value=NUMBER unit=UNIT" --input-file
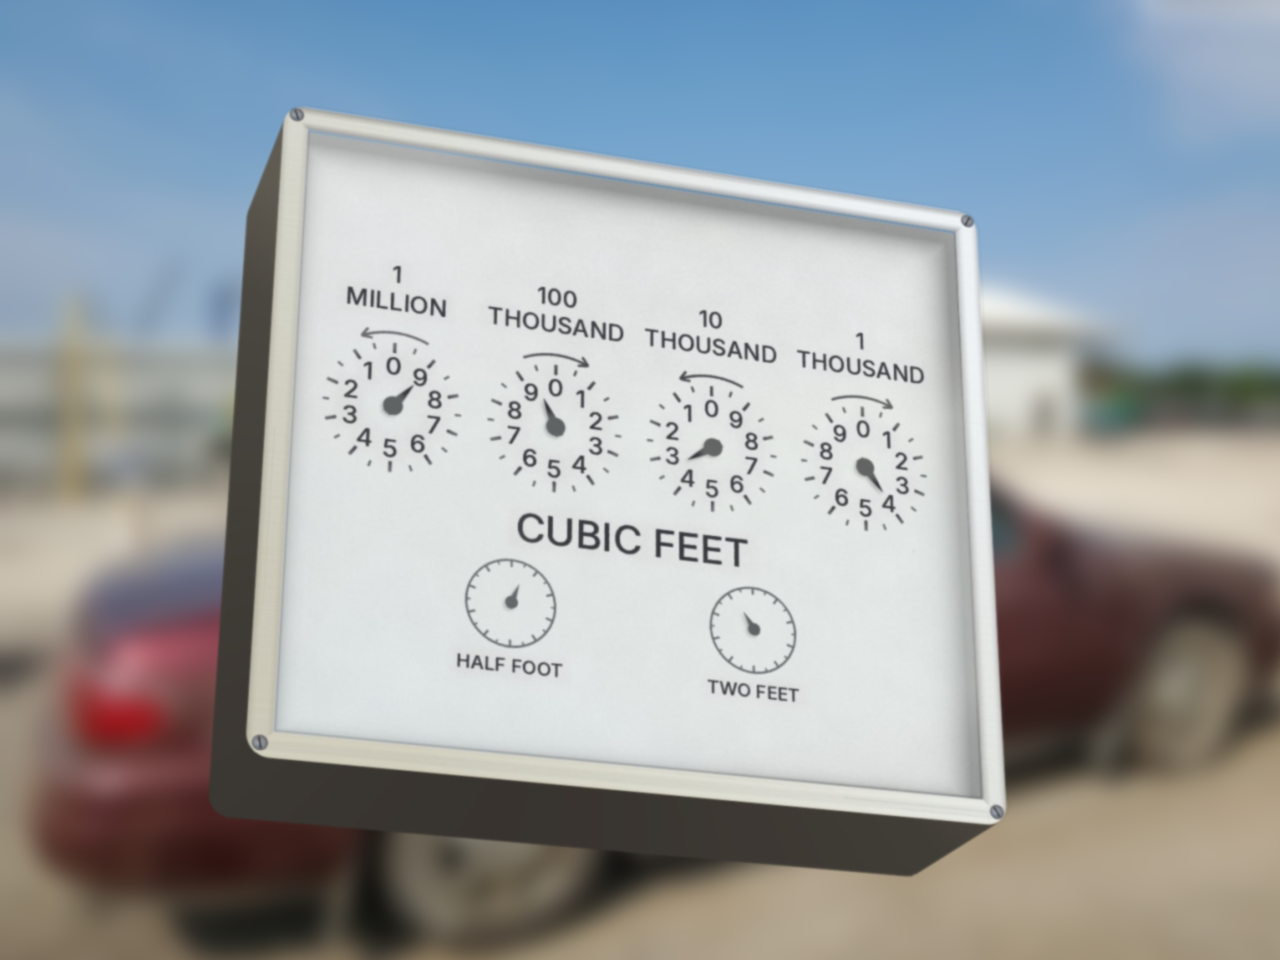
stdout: value=893400 unit=ft³
